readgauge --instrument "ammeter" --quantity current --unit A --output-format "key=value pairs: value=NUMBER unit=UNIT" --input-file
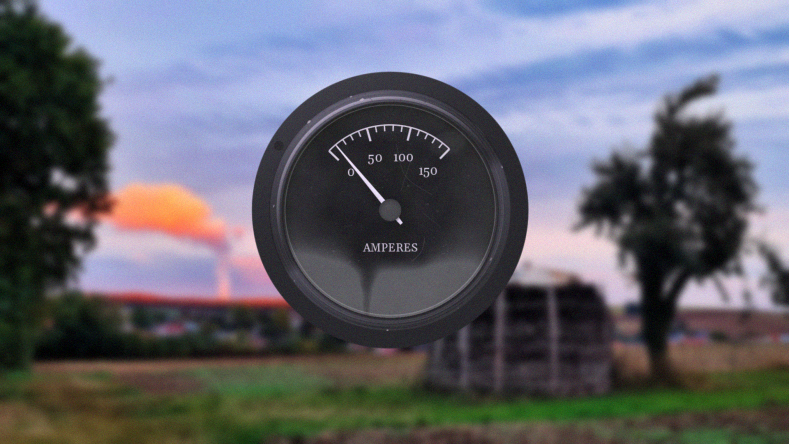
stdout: value=10 unit=A
